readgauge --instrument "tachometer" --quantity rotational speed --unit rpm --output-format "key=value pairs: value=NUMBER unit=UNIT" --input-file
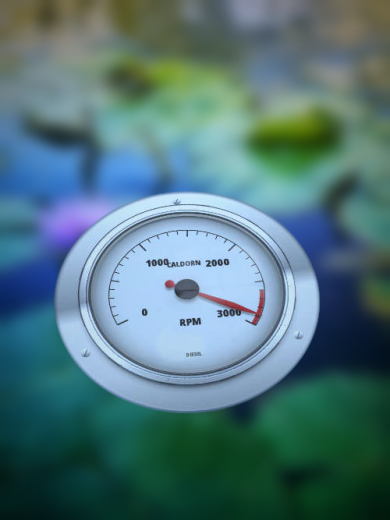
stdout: value=2900 unit=rpm
